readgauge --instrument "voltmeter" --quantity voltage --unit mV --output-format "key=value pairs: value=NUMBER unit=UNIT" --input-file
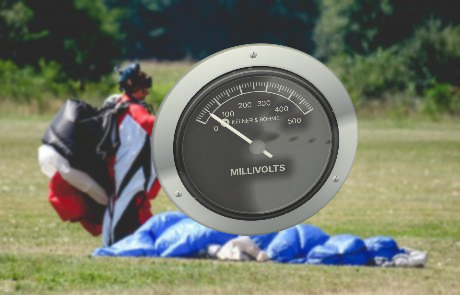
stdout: value=50 unit=mV
